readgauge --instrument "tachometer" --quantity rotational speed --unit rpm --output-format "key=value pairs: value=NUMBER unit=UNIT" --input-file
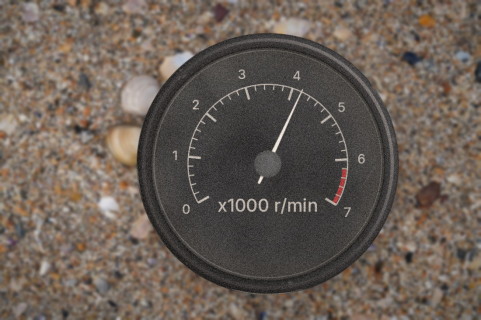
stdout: value=4200 unit=rpm
